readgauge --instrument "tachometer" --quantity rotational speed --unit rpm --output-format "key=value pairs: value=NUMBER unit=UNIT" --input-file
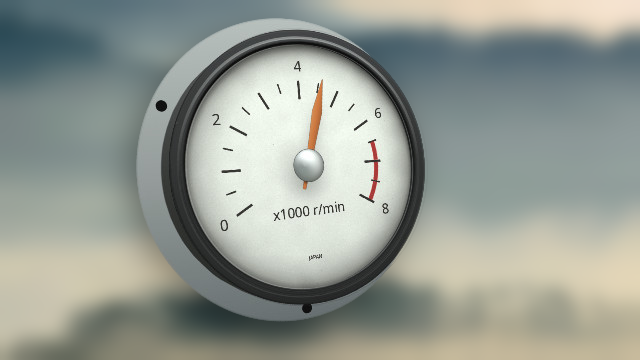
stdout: value=4500 unit=rpm
